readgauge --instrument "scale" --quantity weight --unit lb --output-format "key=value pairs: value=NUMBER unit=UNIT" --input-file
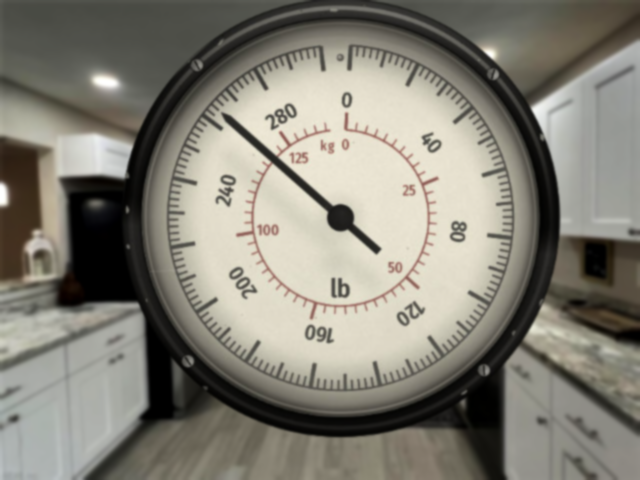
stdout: value=264 unit=lb
